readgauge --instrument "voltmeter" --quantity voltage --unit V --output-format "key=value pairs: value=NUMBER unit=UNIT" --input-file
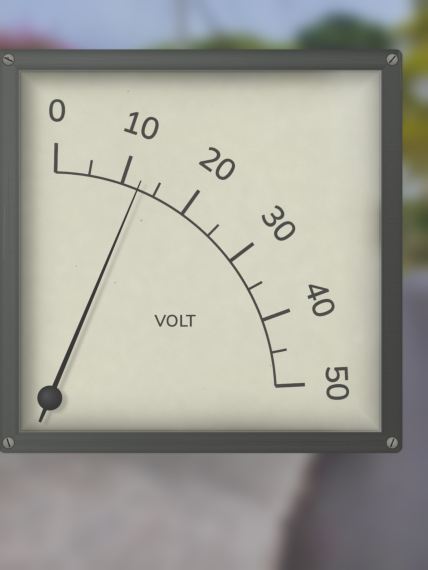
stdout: value=12.5 unit=V
